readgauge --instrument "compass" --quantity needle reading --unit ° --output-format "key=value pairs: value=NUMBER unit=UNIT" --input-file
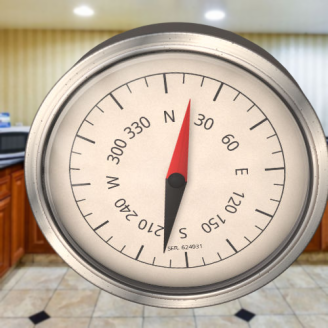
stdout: value=15 unit=°
